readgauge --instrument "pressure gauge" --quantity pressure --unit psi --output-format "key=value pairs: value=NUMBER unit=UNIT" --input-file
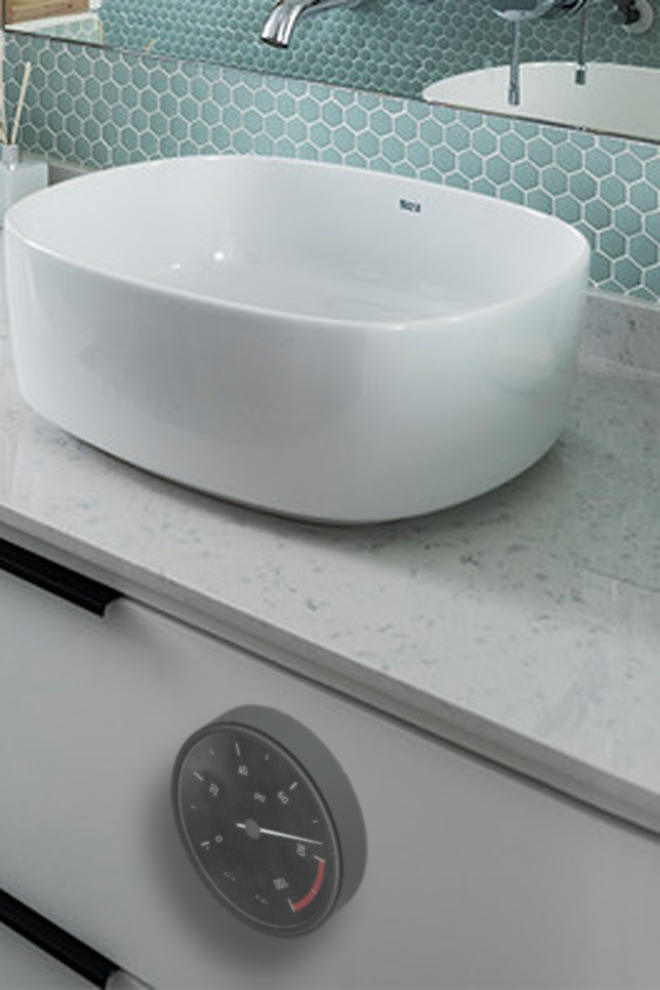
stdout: value=75 unit=psi
